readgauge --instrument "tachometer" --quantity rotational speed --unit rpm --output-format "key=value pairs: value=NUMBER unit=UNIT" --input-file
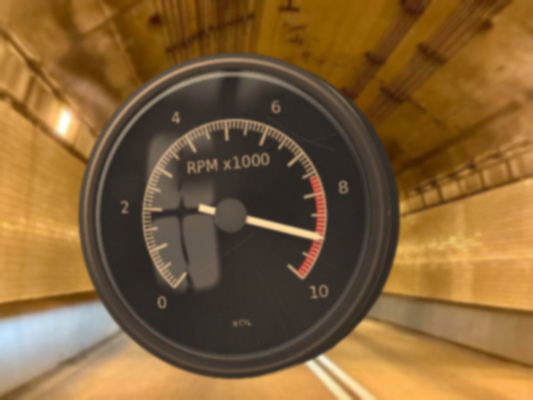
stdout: value=9000 unit=rpm
